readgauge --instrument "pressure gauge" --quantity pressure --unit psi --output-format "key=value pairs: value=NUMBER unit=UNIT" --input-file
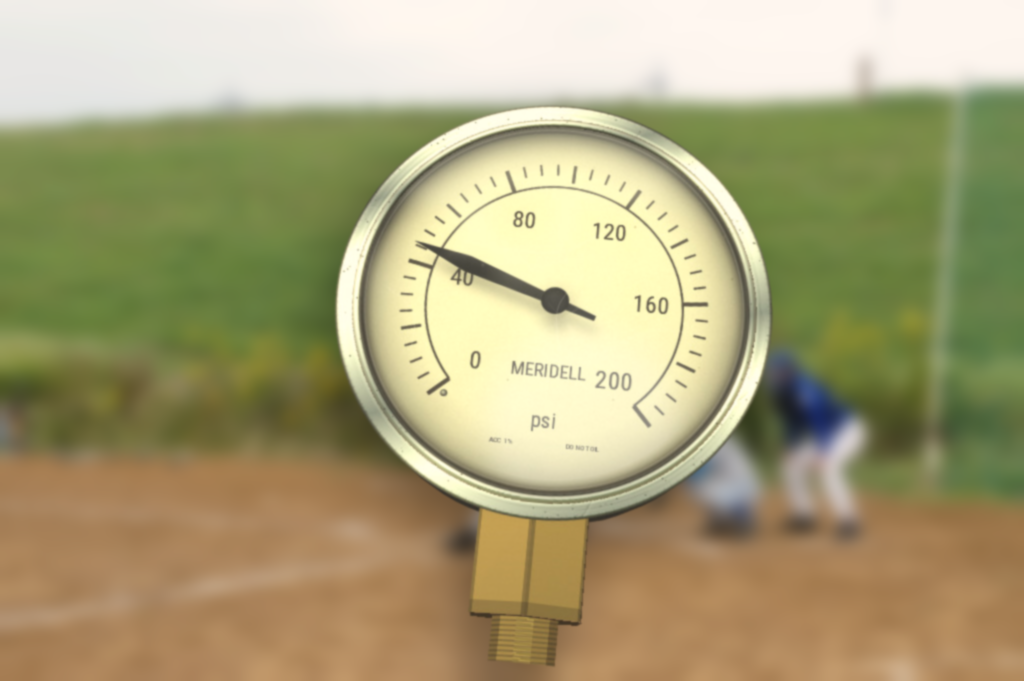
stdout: value=45 unit=psi
